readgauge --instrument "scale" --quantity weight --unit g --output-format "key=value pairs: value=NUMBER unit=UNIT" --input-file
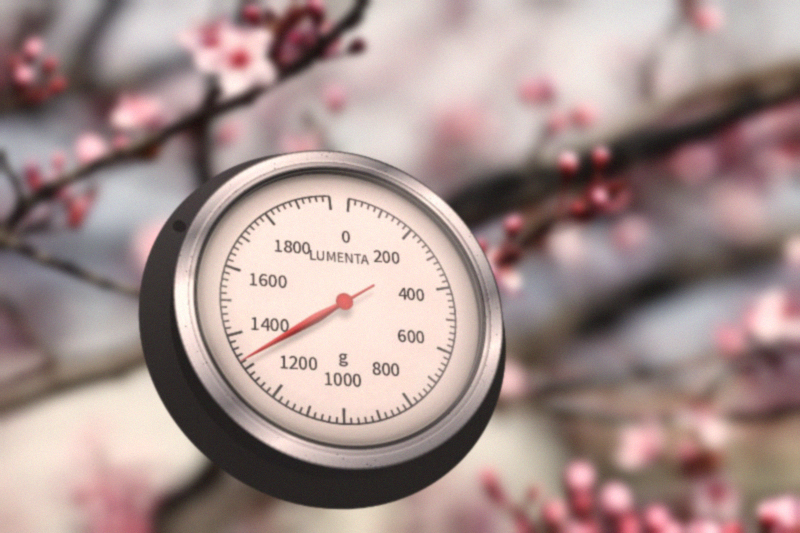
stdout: value=1320 unit=g
